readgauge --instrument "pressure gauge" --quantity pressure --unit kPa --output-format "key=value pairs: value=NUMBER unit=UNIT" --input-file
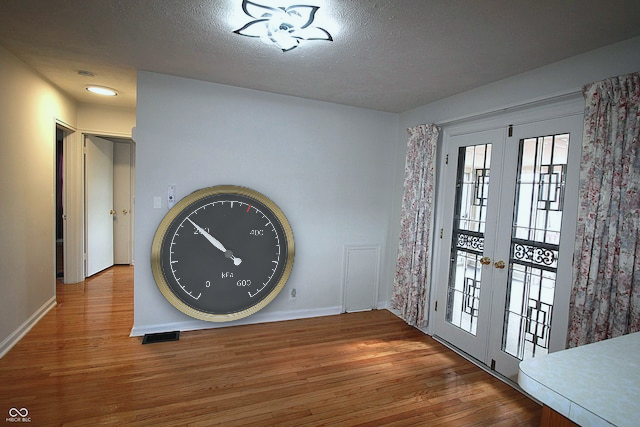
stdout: value=200 unit=kPa
